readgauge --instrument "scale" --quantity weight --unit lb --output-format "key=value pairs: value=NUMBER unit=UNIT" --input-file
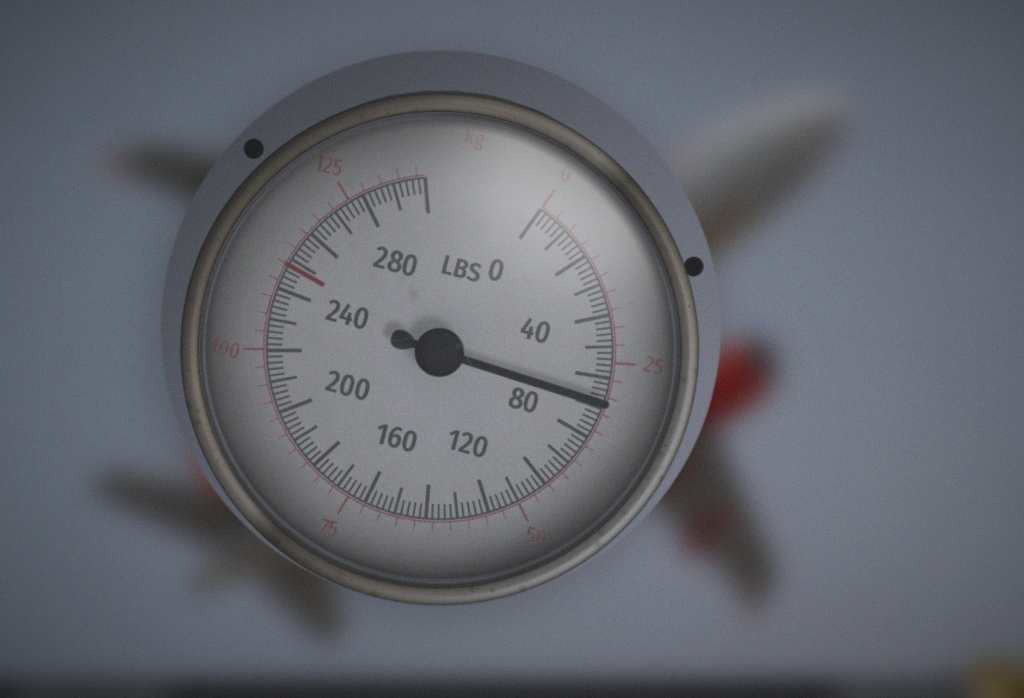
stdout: value=68 unit=lb
